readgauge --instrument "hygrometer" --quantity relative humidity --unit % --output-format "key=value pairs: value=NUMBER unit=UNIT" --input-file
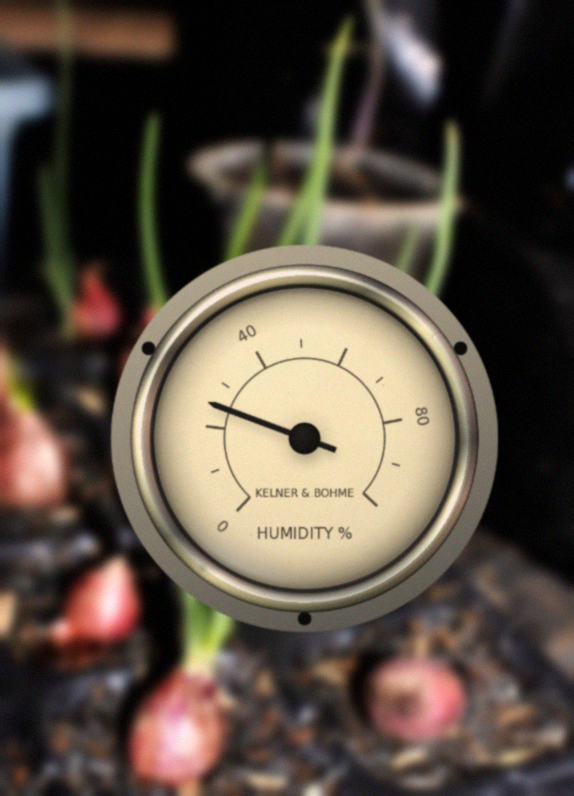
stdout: value=25 unit=%
